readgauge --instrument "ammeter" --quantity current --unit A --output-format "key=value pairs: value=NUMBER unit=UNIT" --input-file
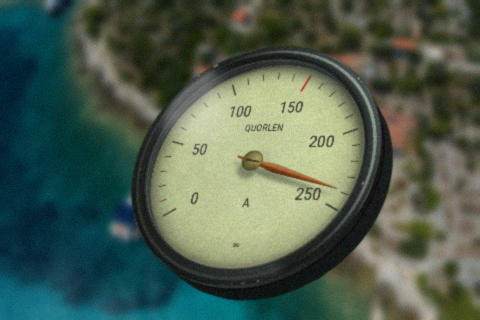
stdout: value=240 unit=A
